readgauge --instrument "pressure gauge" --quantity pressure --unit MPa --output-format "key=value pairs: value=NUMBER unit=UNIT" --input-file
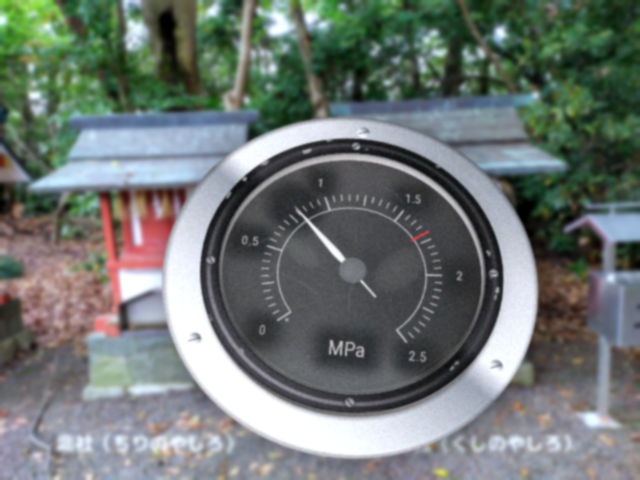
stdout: value=0.8 unit=MPa
